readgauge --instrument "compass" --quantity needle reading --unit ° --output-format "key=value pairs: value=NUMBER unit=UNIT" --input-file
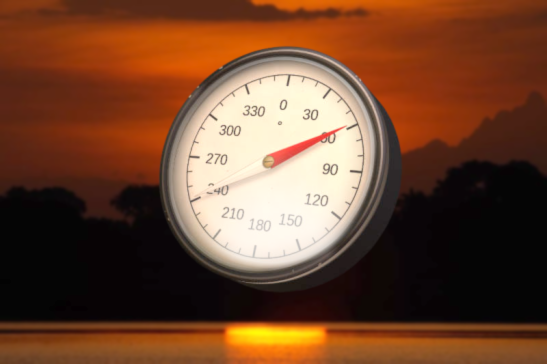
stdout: value=60 unit=°
